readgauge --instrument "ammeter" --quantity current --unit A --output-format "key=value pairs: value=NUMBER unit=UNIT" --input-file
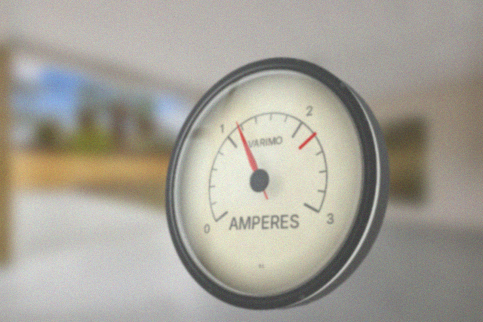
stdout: value=1.2 unit=A
